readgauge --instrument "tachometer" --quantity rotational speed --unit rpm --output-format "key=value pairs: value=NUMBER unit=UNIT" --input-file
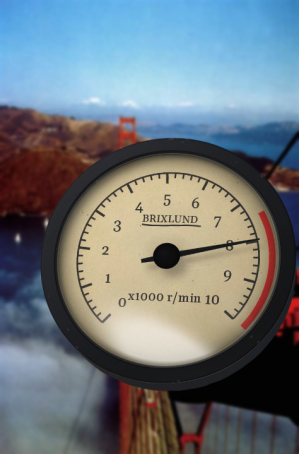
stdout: value=8000 unit=rpm
